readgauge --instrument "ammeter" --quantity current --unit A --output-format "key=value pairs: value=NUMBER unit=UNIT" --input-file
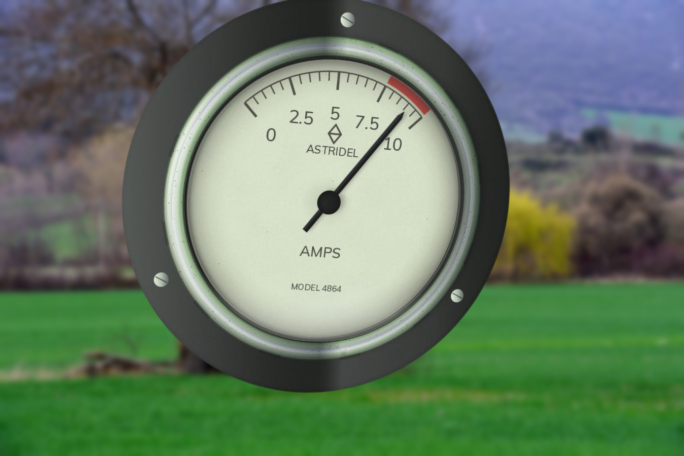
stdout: value=9 unit=A
